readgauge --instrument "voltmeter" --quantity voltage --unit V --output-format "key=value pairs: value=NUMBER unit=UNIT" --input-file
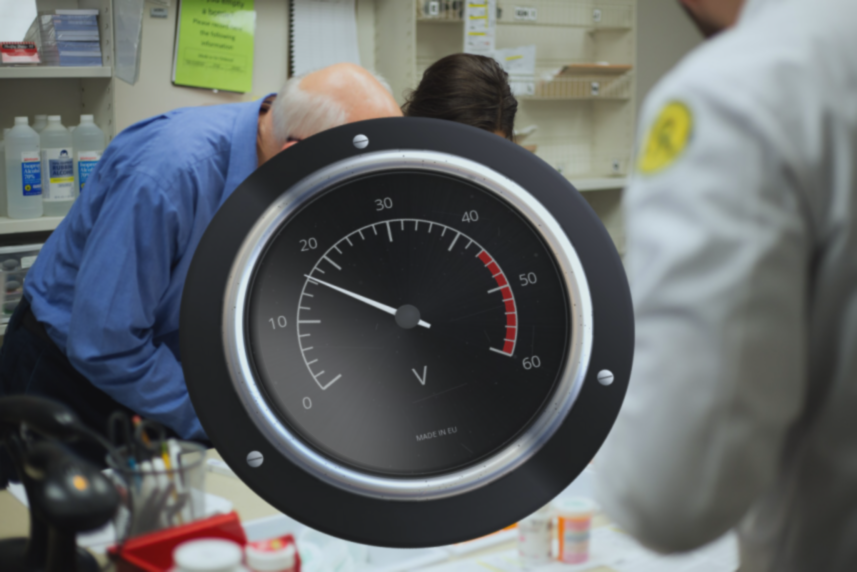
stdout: value=16 unit=V
